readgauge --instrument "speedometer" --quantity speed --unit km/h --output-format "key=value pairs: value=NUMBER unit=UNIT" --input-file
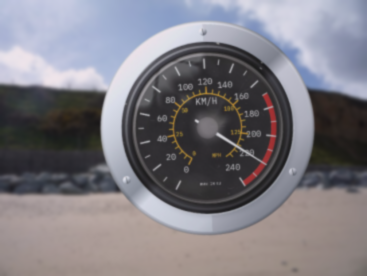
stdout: value=220 unit=km/h
